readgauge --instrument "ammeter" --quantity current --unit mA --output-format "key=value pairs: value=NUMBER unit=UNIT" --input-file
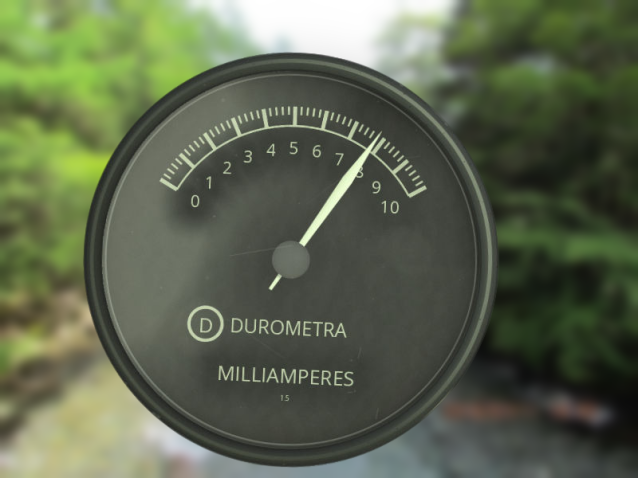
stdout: value=7.8 unit=mA
